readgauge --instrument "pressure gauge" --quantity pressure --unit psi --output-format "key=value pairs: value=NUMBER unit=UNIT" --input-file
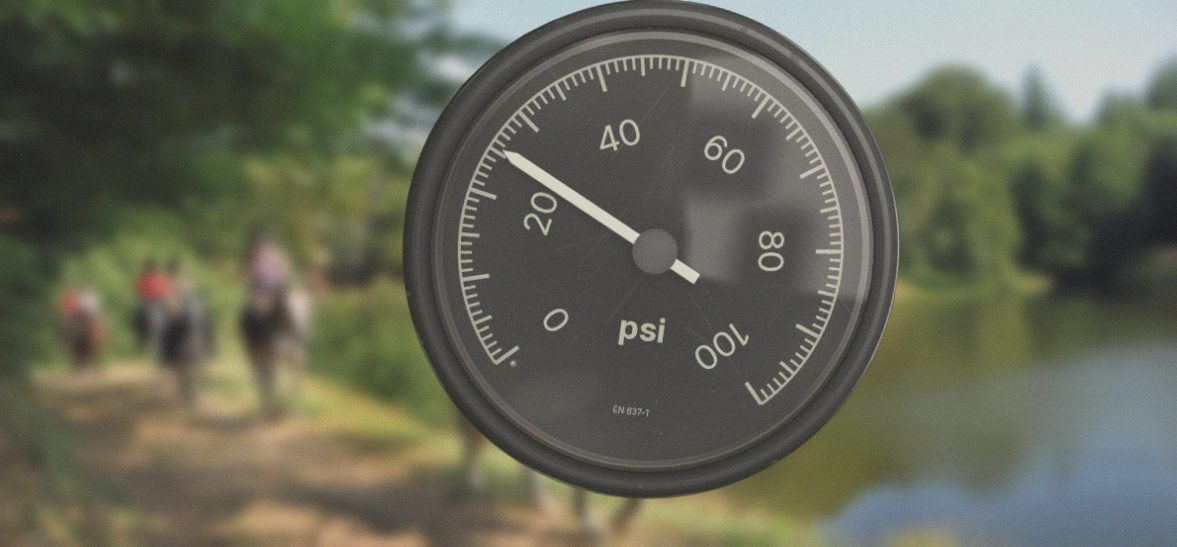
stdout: value=25.5 unit=psi
